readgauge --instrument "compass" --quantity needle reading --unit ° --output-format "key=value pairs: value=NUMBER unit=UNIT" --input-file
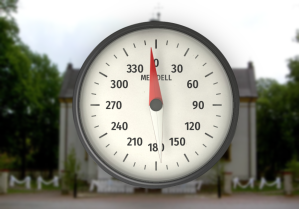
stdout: value=355 unit=°
